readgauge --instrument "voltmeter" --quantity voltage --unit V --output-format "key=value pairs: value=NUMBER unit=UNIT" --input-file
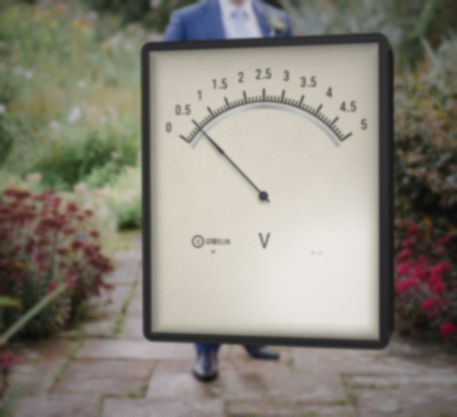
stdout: value=0.5 unit=V
